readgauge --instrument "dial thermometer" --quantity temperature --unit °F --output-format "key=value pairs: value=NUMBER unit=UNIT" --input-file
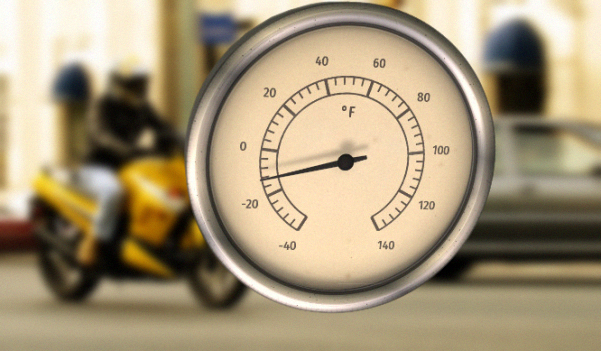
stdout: value=-12 unit=°F
